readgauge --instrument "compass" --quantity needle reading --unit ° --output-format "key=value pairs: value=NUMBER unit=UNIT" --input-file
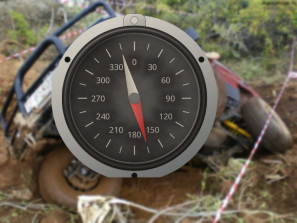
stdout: value=165 unit=°
